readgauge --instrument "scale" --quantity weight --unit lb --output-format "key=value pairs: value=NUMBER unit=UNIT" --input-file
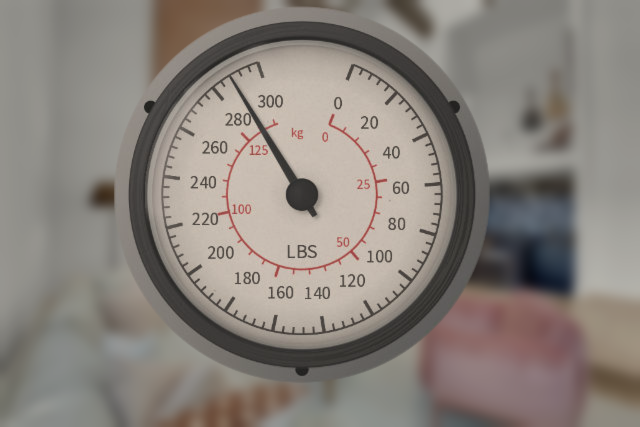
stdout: value=288 unit=lb
